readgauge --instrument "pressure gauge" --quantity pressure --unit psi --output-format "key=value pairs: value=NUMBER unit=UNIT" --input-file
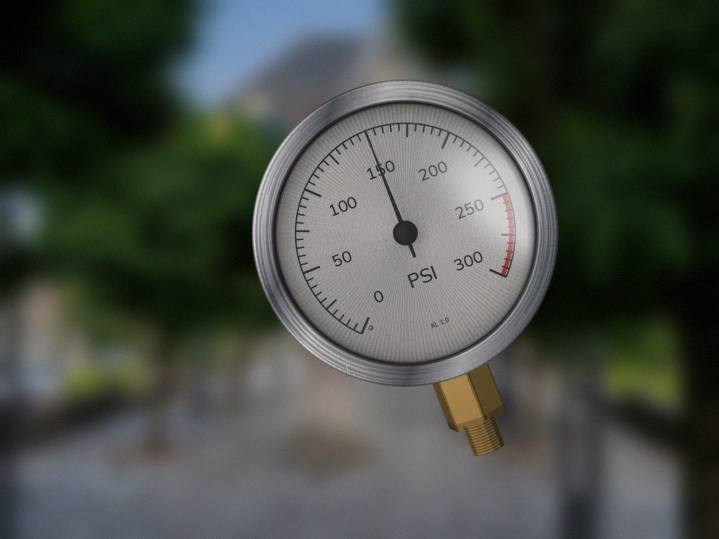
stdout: value=150 unit=psi
